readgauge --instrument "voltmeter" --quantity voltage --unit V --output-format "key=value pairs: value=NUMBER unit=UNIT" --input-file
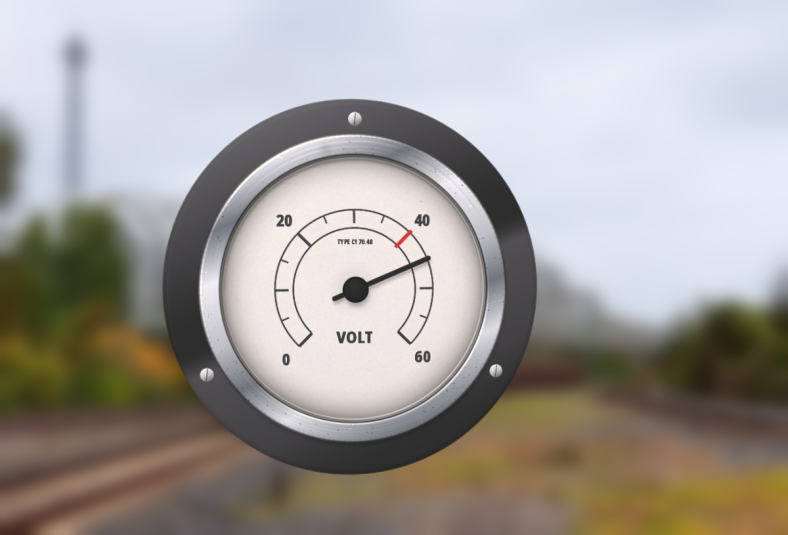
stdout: value=45 unit=V
